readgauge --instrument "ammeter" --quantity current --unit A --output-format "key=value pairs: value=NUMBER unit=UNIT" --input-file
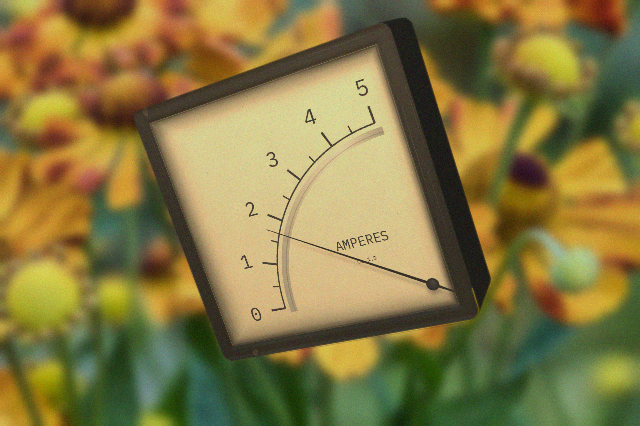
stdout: value=1.75 unit=A
